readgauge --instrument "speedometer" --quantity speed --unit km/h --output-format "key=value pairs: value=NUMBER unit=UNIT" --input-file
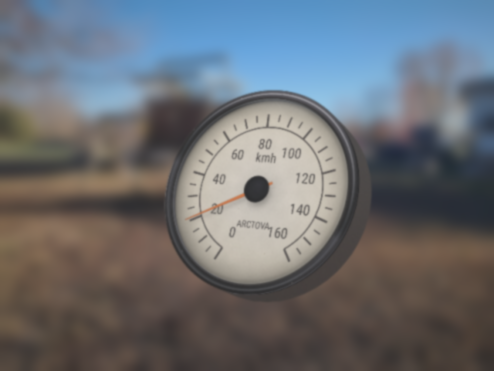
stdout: value=20 unit=km/h
